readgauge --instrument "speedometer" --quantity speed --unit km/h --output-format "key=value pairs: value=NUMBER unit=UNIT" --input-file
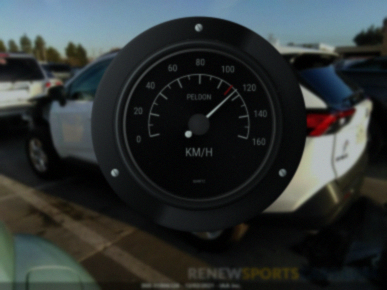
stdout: value=115 unit=km/h
